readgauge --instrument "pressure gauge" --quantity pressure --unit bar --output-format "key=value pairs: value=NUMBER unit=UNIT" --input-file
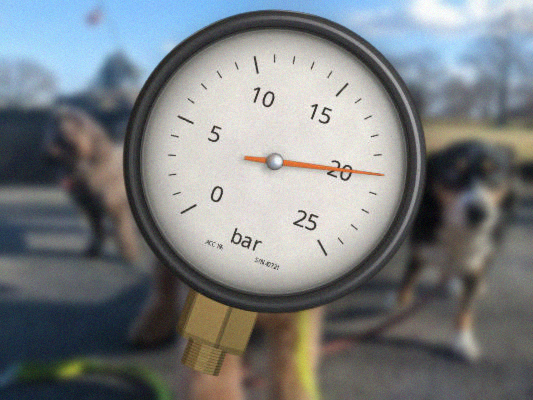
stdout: value=20 unit=bar
